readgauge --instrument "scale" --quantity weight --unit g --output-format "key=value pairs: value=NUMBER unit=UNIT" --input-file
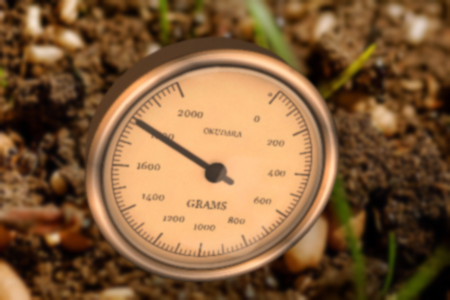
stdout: value=1800 unit=g
